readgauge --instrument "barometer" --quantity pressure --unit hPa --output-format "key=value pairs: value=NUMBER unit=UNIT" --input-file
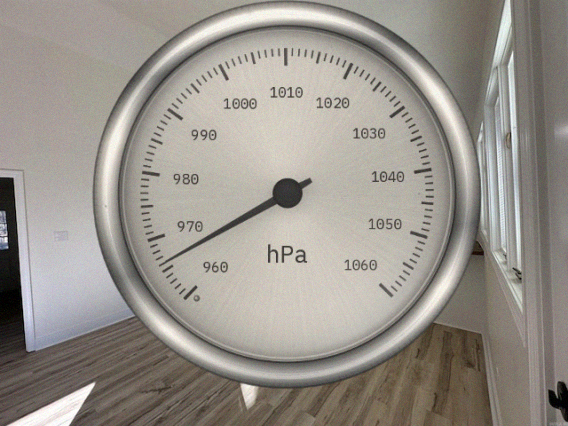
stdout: value=966 unit=hPa
